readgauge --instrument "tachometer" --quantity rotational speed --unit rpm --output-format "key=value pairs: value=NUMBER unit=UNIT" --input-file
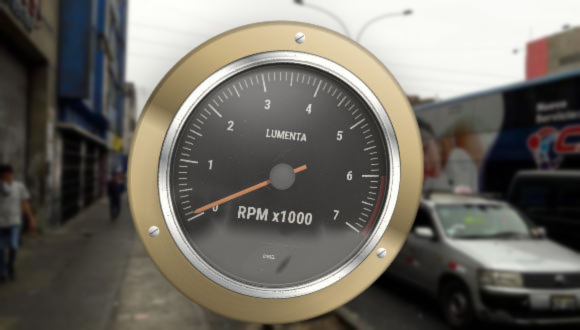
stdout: value=100 unit=rpm
